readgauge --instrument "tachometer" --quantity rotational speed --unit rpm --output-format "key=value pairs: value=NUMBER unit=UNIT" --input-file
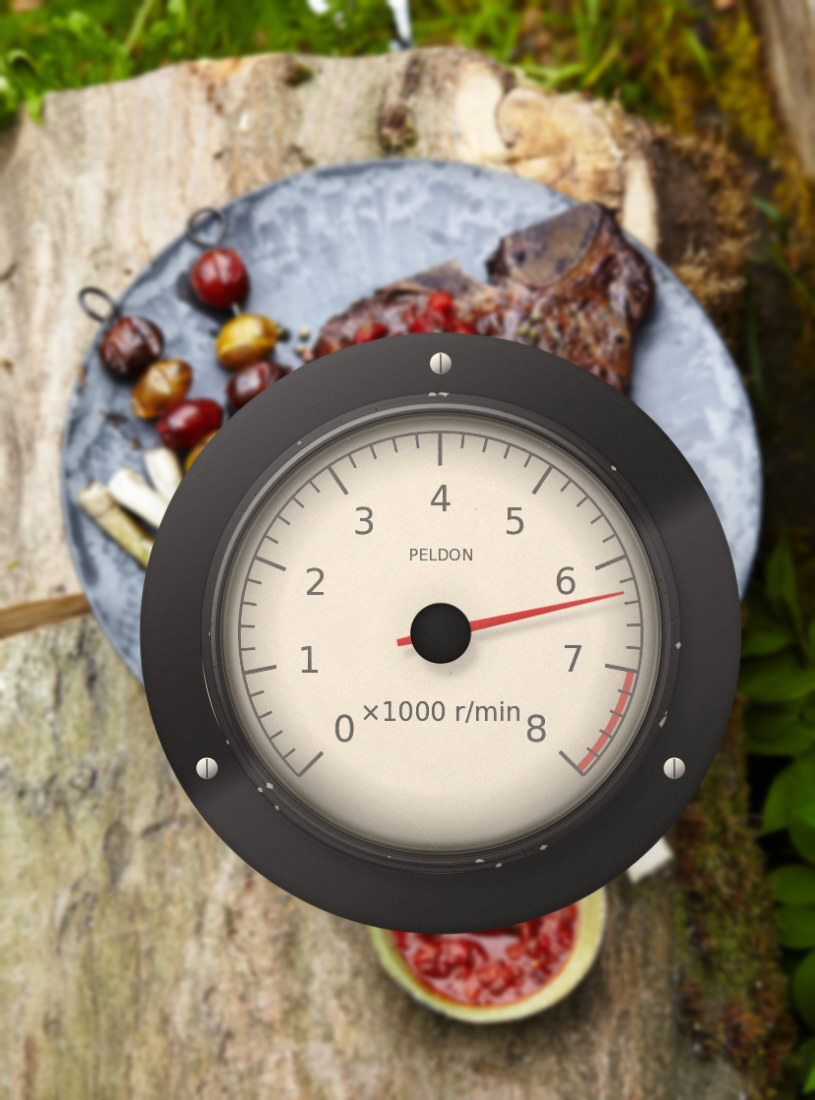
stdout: value=6300 unit=rpm
